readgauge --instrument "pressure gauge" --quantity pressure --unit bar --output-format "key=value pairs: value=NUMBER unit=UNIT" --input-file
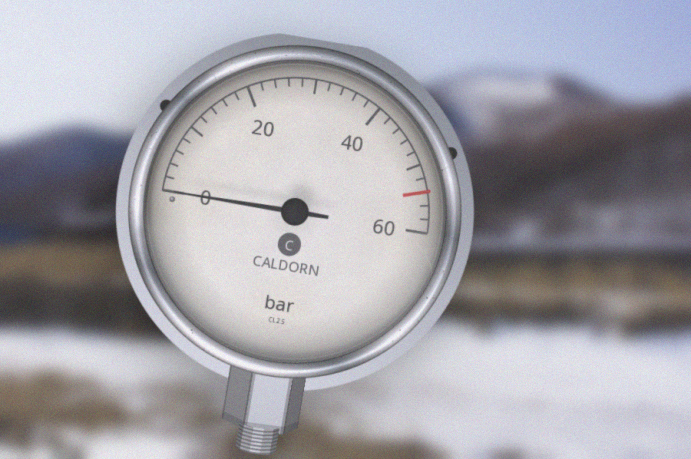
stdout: value=0 unit=bar
